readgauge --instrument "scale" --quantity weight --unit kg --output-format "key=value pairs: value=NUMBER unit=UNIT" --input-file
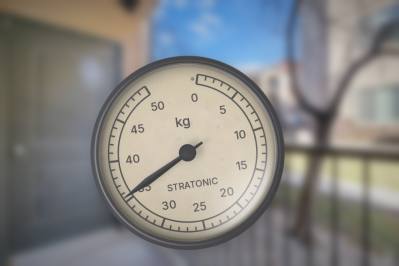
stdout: value=35.5 unit=kg
